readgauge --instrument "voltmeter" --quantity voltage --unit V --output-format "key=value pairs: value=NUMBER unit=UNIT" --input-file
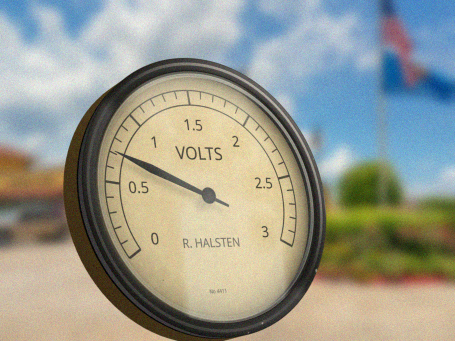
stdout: value=0.7 unit=V
